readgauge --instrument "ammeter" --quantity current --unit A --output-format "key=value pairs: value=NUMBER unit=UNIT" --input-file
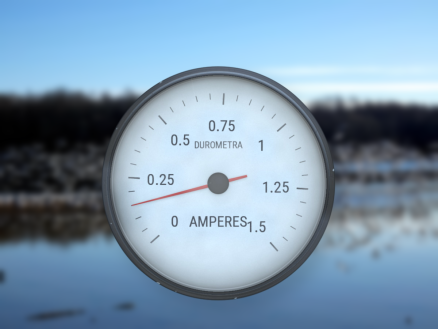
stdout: value=0.15 unit=A
